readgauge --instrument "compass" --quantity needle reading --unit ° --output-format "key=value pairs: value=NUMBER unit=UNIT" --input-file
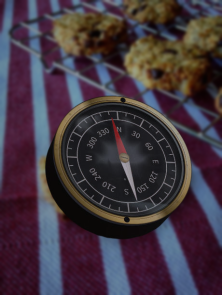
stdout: value=350 unit=°
